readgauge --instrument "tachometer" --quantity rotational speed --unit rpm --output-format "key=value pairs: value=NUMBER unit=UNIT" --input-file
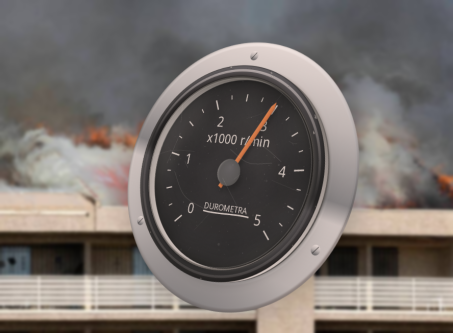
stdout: value=3000 unit=rpm
